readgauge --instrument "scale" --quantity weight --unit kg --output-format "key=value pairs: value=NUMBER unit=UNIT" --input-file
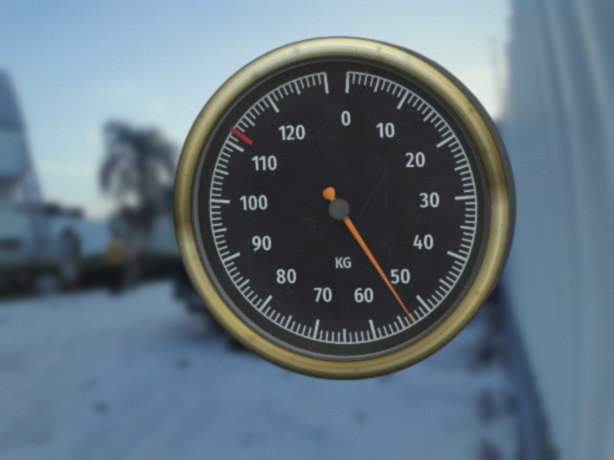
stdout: value=53 unit=kg
